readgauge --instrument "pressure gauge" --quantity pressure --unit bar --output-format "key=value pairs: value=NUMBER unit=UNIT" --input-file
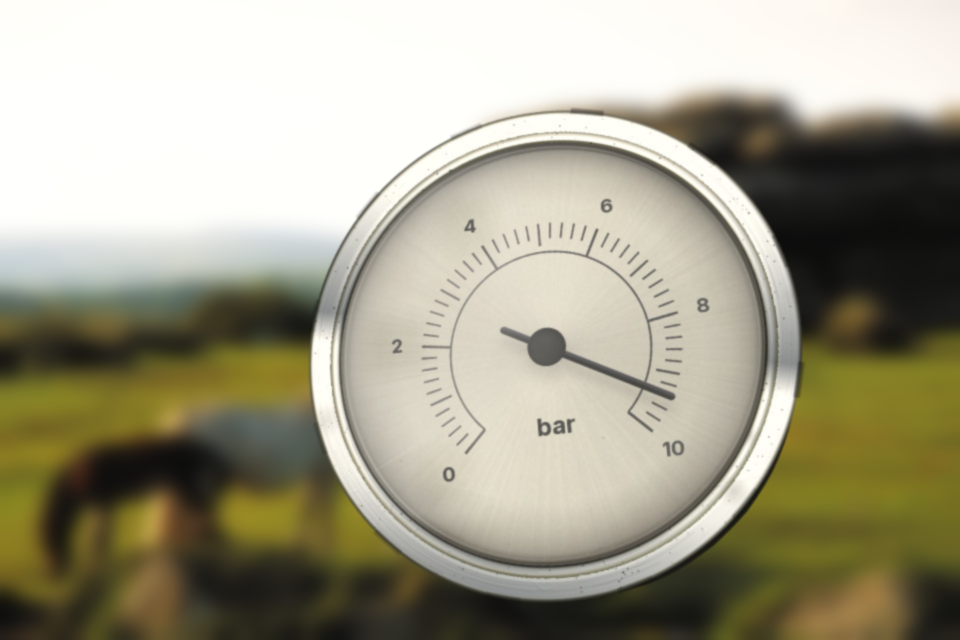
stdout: value=9.4 unit=bar
